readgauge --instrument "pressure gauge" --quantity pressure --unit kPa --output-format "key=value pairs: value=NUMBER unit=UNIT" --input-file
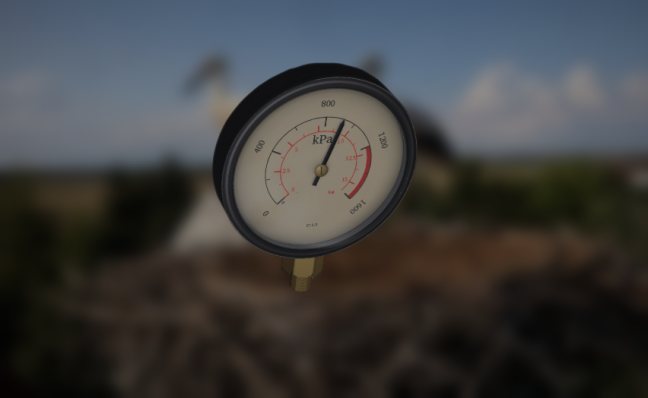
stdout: value=900 unit=kPa
